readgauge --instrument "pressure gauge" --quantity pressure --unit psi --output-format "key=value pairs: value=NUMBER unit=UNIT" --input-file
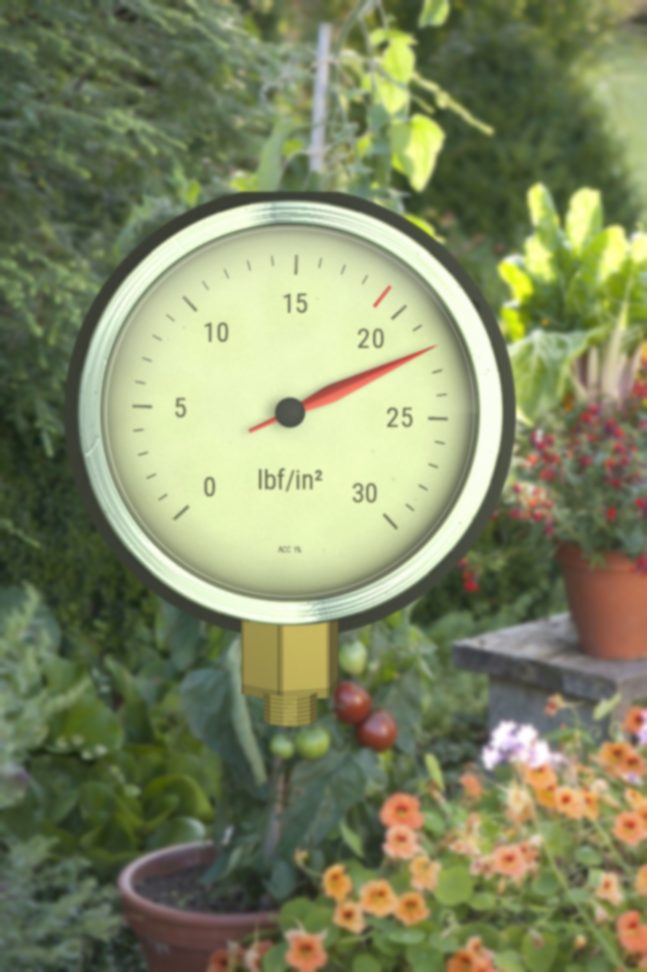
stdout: value=22 unit=psi
